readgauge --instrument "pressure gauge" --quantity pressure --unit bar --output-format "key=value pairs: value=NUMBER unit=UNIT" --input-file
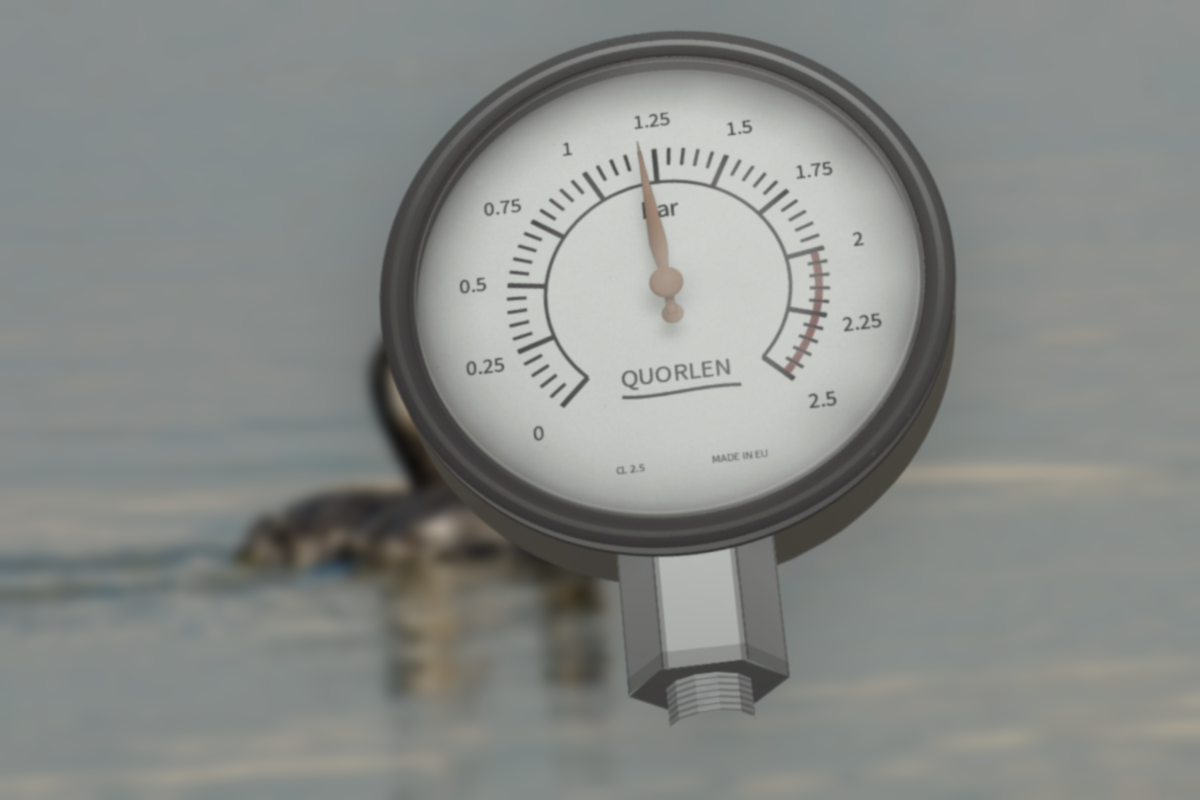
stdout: value=1.2 unit=bar
